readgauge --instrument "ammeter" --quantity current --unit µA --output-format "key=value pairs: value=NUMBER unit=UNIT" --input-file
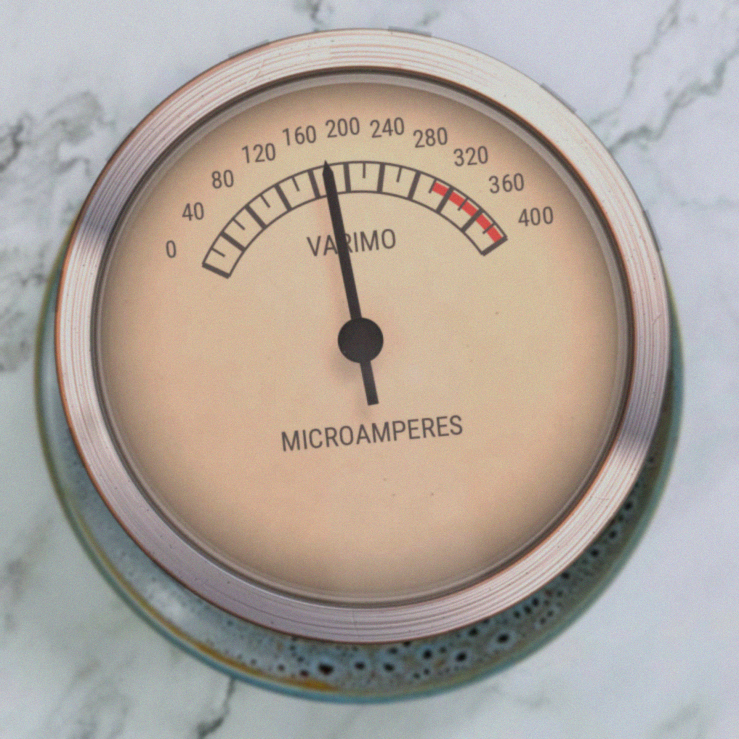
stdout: value=180 unit=µA
